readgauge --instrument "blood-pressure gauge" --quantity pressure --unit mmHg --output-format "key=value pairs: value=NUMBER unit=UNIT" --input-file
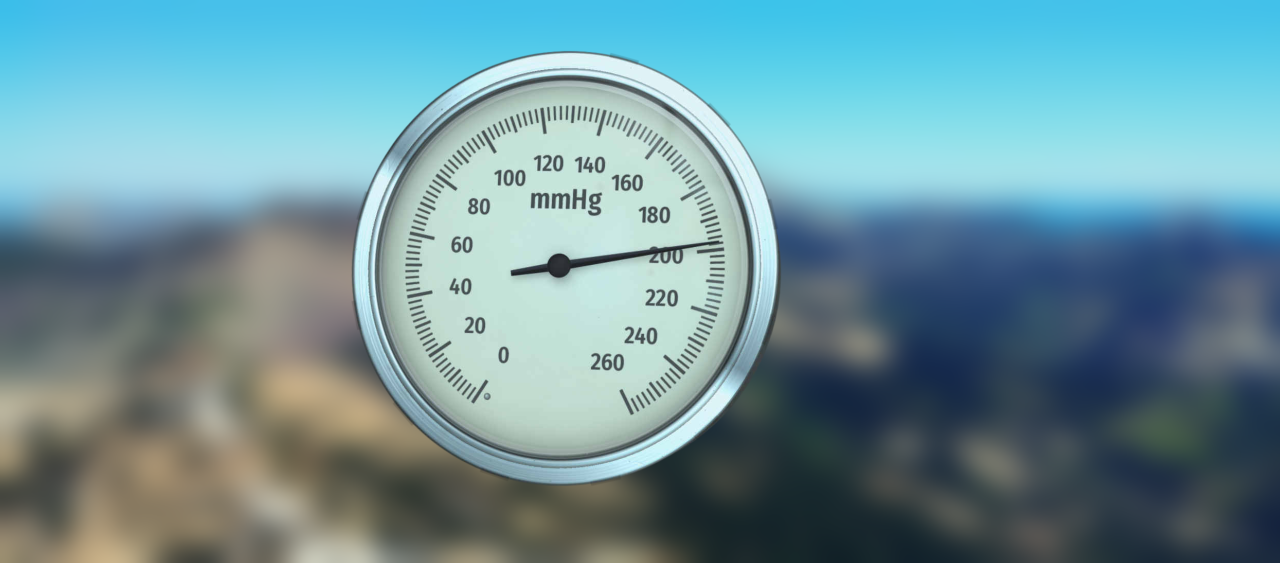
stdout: value=198 unit=mmHg
